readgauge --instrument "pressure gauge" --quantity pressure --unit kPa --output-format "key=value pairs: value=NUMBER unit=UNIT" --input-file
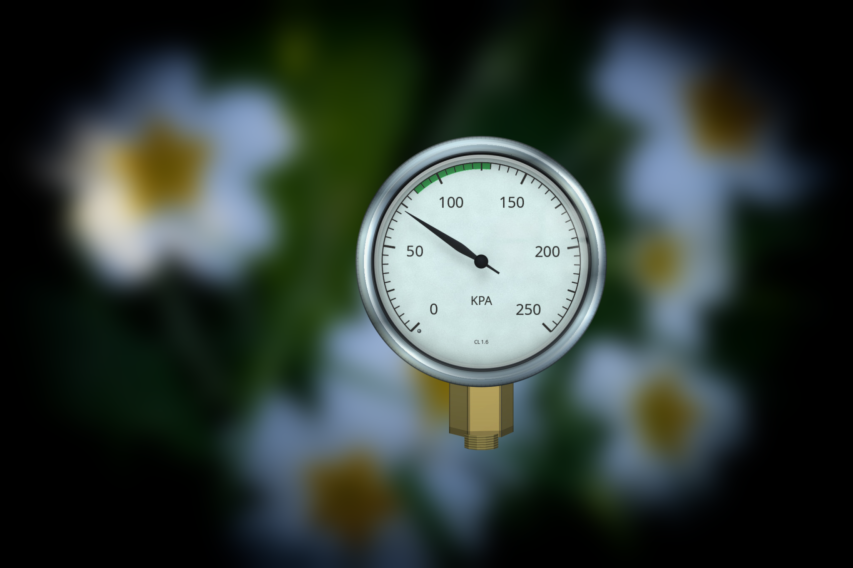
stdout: value=72.5 unit=kPa
